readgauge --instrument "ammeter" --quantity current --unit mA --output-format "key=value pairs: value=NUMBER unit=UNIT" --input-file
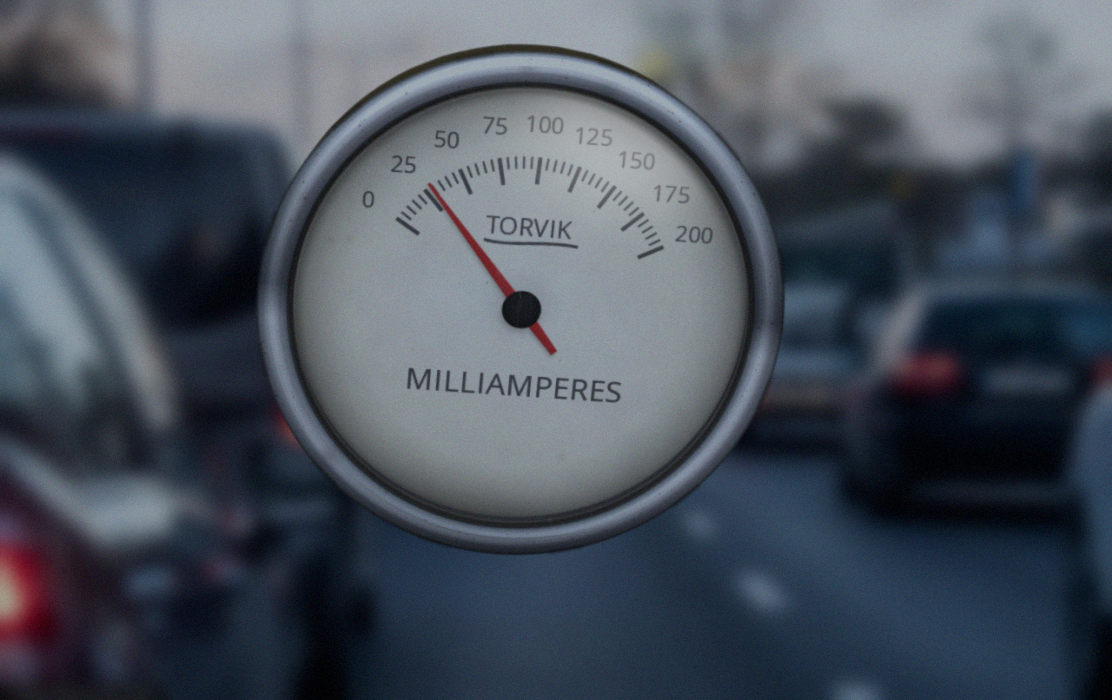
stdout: value=30 unit=mA
